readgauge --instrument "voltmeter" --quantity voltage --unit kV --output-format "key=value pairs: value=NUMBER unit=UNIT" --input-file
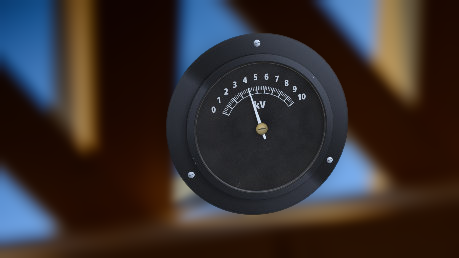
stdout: value=4 unit=kV
